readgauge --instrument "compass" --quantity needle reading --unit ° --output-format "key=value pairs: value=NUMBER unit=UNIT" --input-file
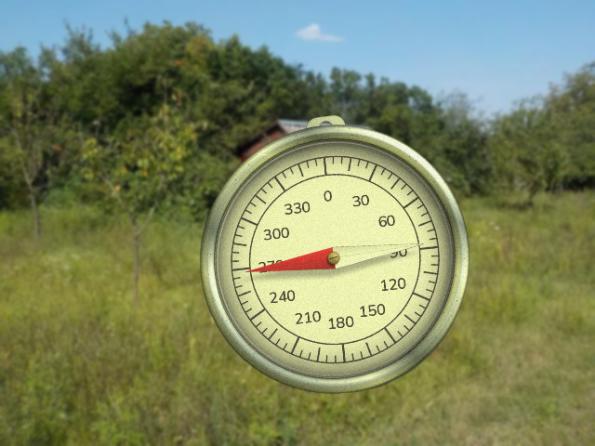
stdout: value=267.5 unit=°
